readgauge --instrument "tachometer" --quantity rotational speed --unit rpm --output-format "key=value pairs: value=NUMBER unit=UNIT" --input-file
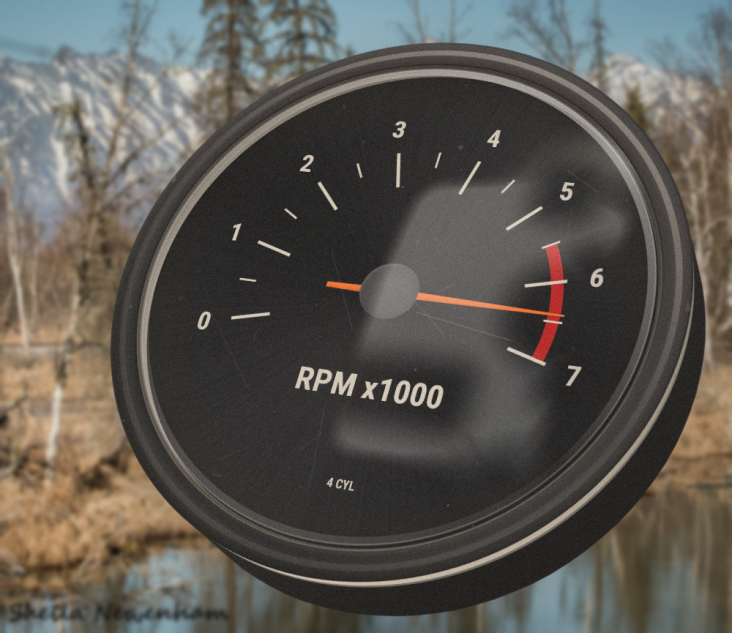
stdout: value=6500 unit=rpm
